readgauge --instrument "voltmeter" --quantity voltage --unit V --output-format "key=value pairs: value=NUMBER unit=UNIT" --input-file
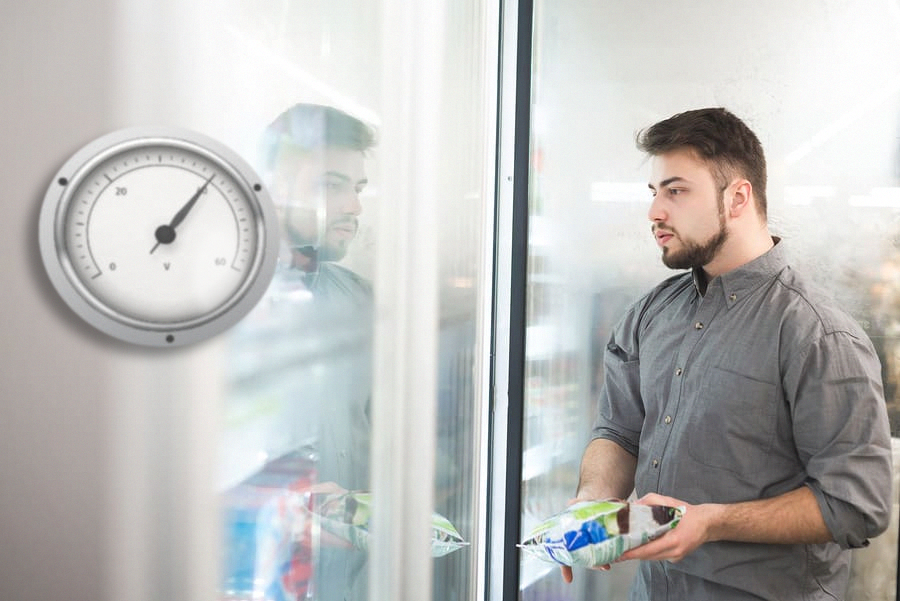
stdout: value=40 unit=V
